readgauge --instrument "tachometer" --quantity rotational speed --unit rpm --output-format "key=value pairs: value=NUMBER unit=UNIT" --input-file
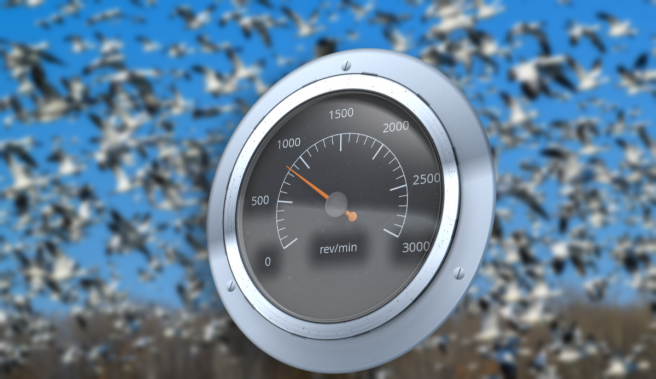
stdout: value=850 unit=rpm
